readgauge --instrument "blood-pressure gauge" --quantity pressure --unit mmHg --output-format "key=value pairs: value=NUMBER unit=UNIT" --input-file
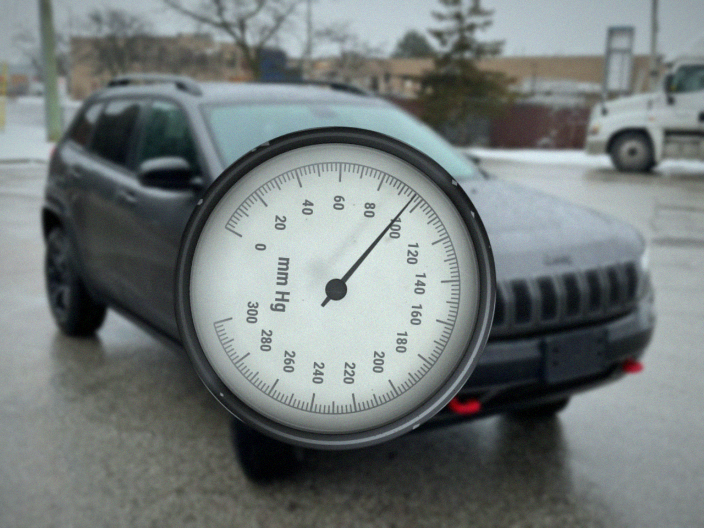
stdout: value=96 unit=mmHg
